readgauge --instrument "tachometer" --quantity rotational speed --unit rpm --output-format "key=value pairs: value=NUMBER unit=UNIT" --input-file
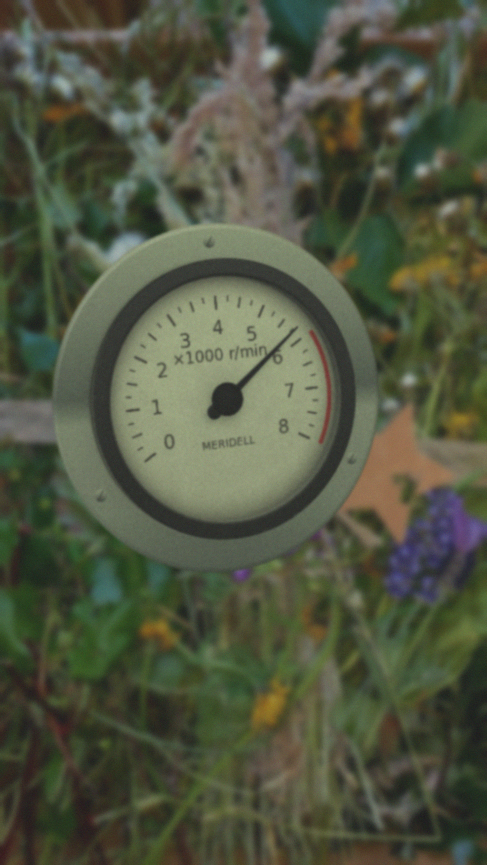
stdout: value=5750 unit=rpm
